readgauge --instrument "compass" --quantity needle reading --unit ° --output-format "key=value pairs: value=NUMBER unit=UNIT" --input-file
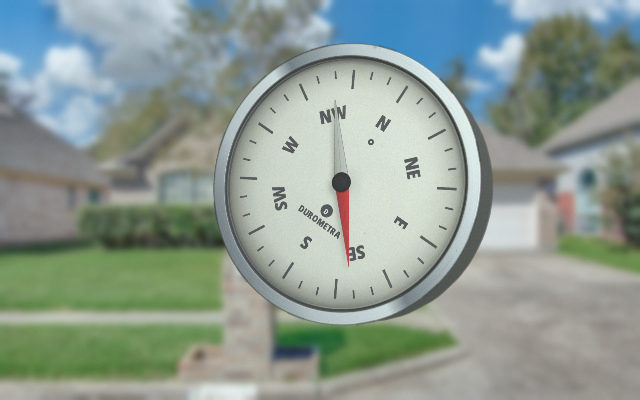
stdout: value=140 unit=°
